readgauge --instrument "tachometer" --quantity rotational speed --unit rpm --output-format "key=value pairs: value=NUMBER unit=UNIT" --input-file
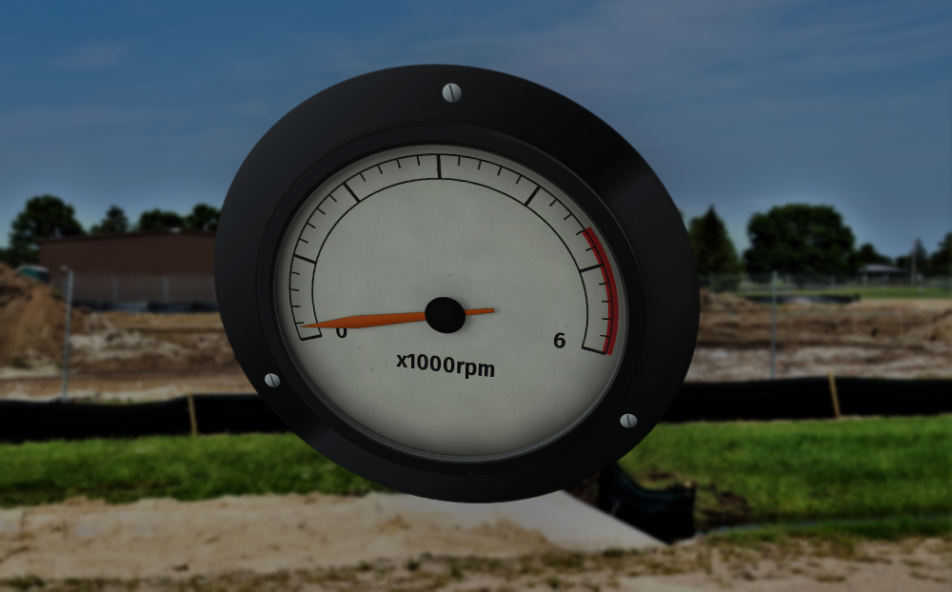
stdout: value=200 unit=rpm
